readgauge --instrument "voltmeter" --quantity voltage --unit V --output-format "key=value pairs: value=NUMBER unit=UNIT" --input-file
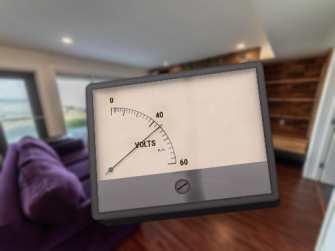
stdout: value=44 unit=V
